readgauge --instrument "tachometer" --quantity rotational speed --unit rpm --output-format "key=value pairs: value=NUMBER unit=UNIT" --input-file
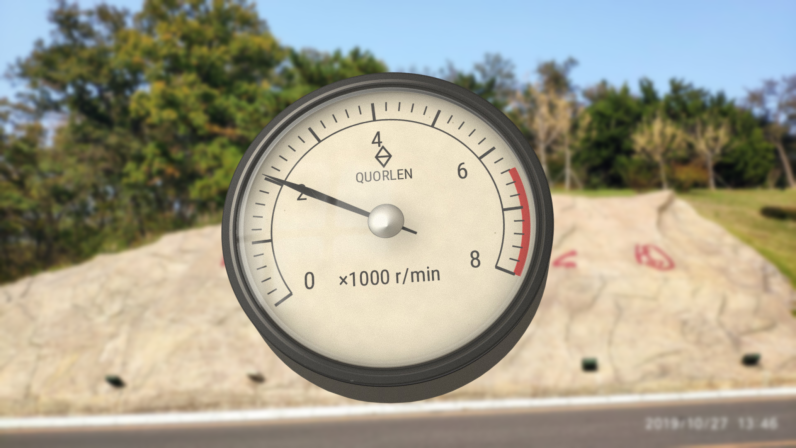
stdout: value=2000 unit=rpm
